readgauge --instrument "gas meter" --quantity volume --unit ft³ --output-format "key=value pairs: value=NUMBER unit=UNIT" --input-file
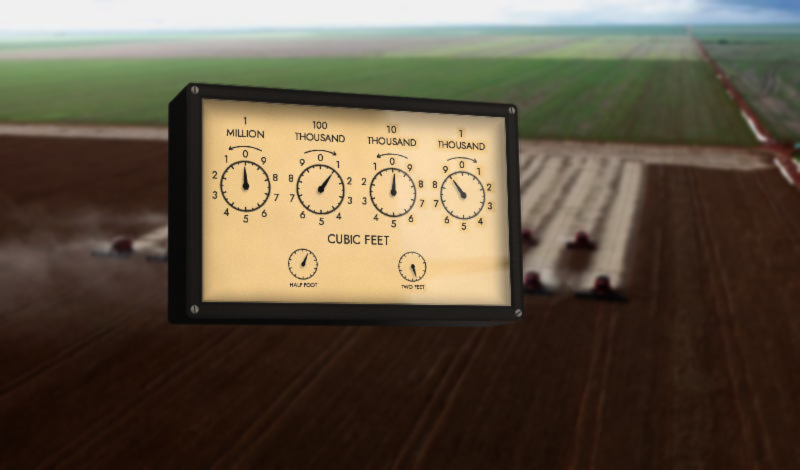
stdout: value=9900 unit=ft³
